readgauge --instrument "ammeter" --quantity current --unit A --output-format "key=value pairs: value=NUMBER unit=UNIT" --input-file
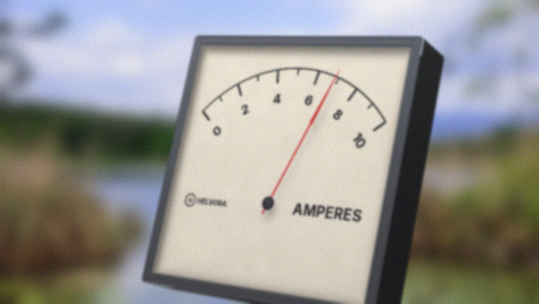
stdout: value=7 unit=A
